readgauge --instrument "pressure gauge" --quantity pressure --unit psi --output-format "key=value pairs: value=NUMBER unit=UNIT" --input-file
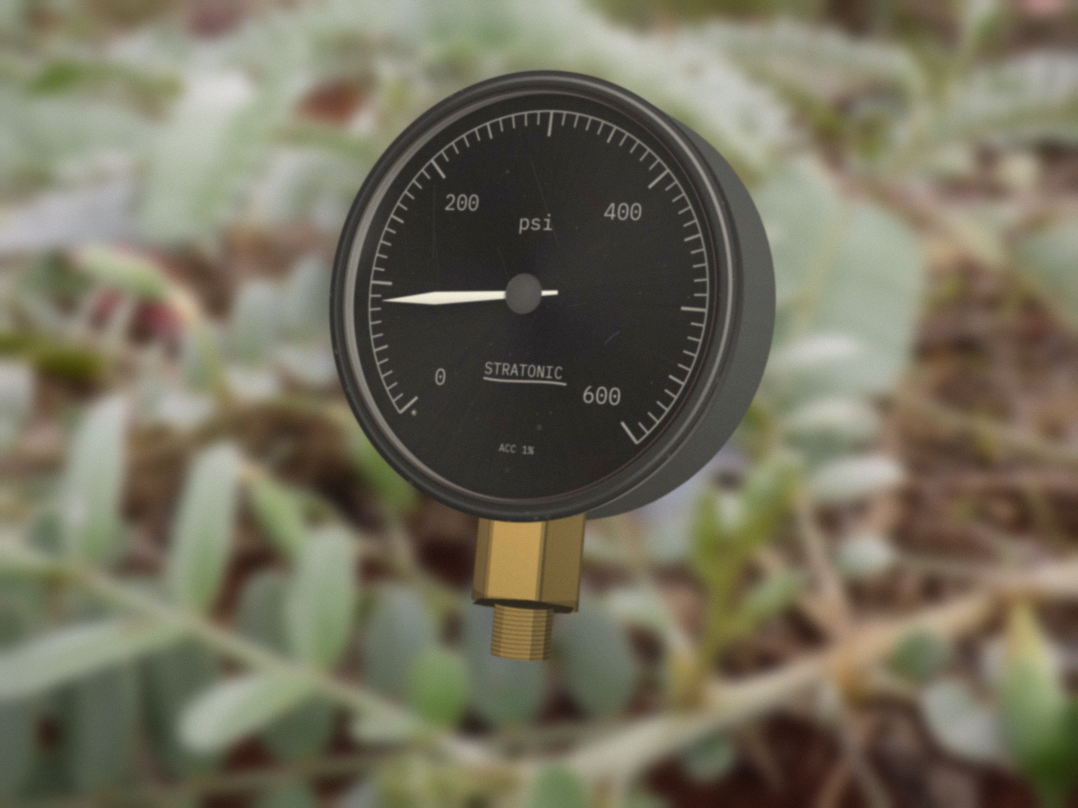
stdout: value=85 unit=psi
